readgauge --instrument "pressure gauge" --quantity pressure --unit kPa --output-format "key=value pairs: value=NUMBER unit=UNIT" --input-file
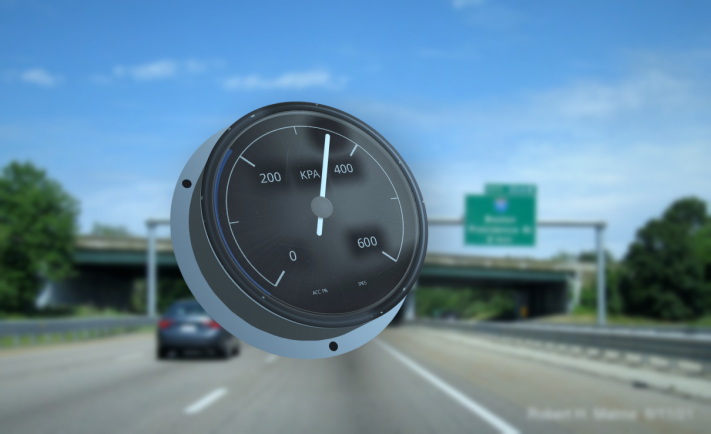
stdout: value=350 unit=kPa
